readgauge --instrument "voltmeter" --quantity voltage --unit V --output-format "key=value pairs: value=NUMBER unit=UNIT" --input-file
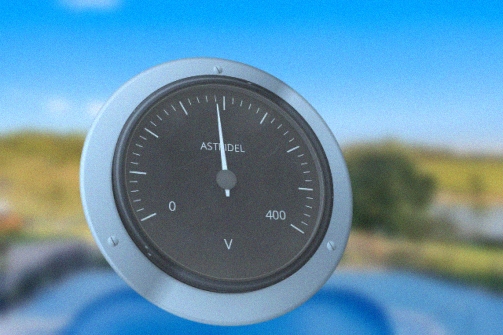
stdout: value=190 unit=V
